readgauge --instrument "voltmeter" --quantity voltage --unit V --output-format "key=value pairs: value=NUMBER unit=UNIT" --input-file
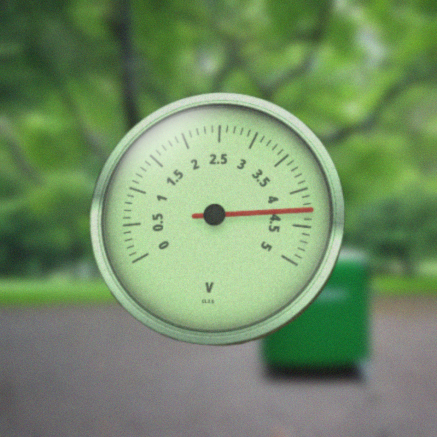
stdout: value=4.3 unit=V
